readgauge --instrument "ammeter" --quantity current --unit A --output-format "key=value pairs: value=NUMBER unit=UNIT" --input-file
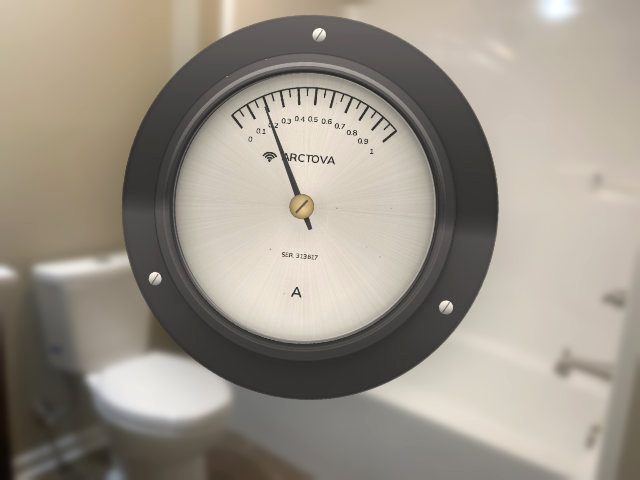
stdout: value=0.2 unit=A
